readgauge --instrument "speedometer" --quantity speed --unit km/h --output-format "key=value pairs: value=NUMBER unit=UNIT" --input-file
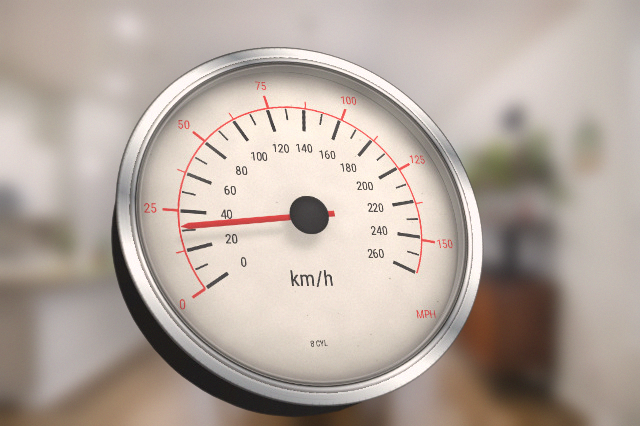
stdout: value=30 unit=km/h
